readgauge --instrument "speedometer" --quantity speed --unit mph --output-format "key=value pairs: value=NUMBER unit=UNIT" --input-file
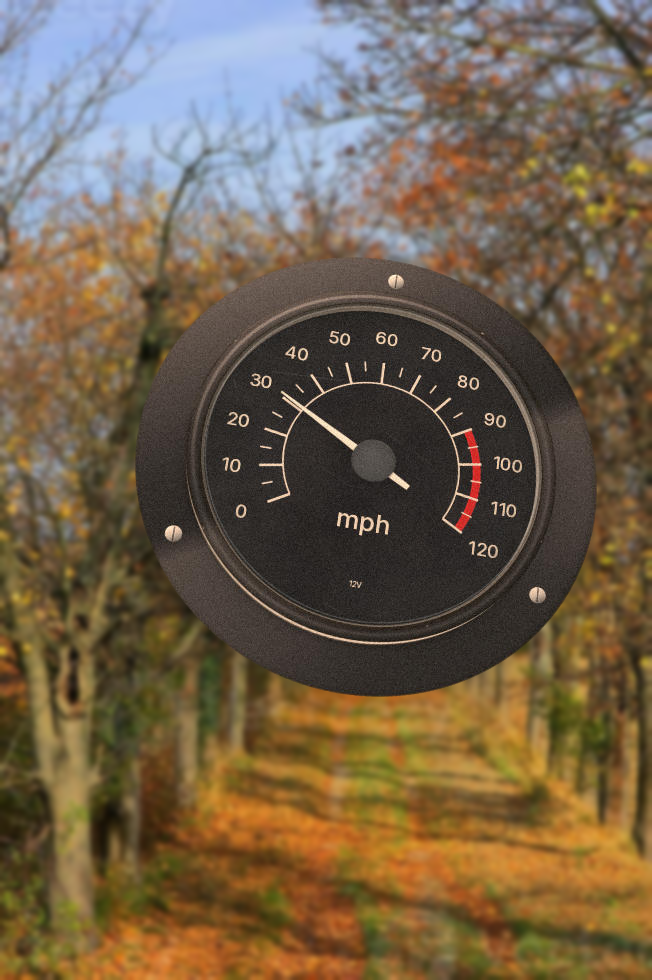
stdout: value=30 unit=mph
